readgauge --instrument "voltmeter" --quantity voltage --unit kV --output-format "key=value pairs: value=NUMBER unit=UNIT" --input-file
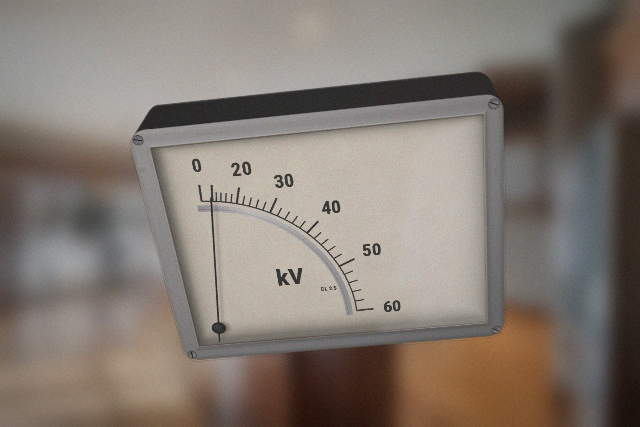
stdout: value=10 unit=kV
